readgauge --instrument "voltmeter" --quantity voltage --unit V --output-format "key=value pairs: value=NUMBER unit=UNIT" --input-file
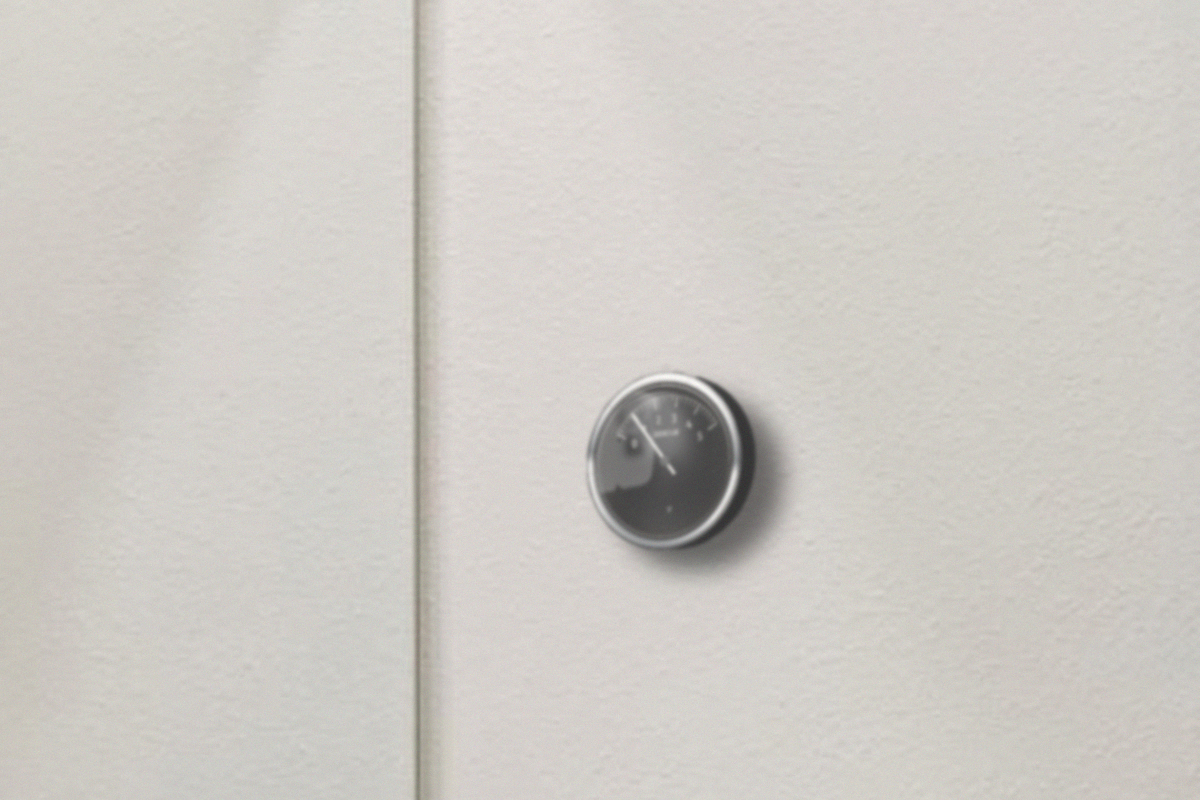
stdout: value=1 unit=V
